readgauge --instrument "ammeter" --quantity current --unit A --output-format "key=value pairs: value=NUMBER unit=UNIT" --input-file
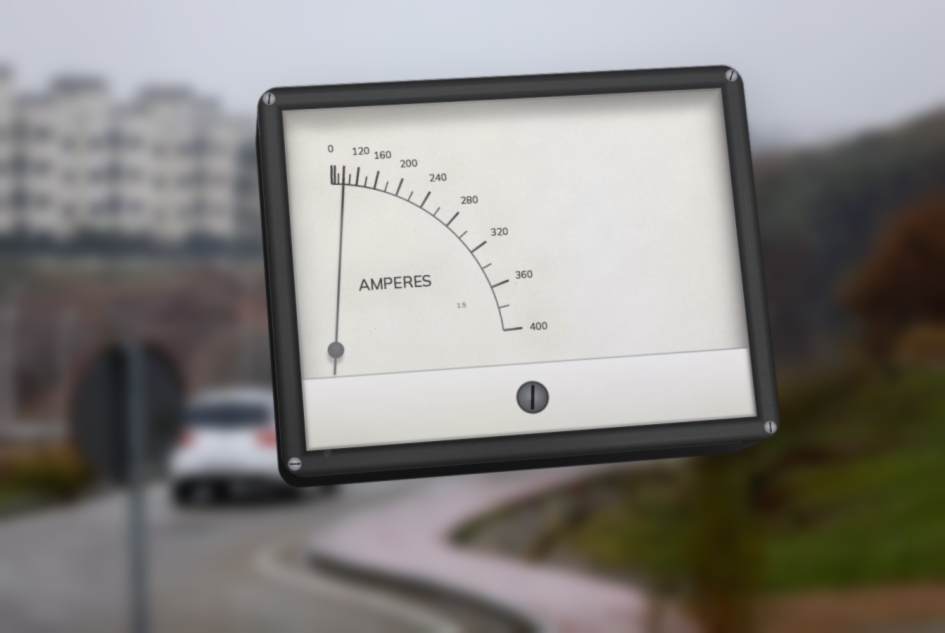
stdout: value=80 unit=A
